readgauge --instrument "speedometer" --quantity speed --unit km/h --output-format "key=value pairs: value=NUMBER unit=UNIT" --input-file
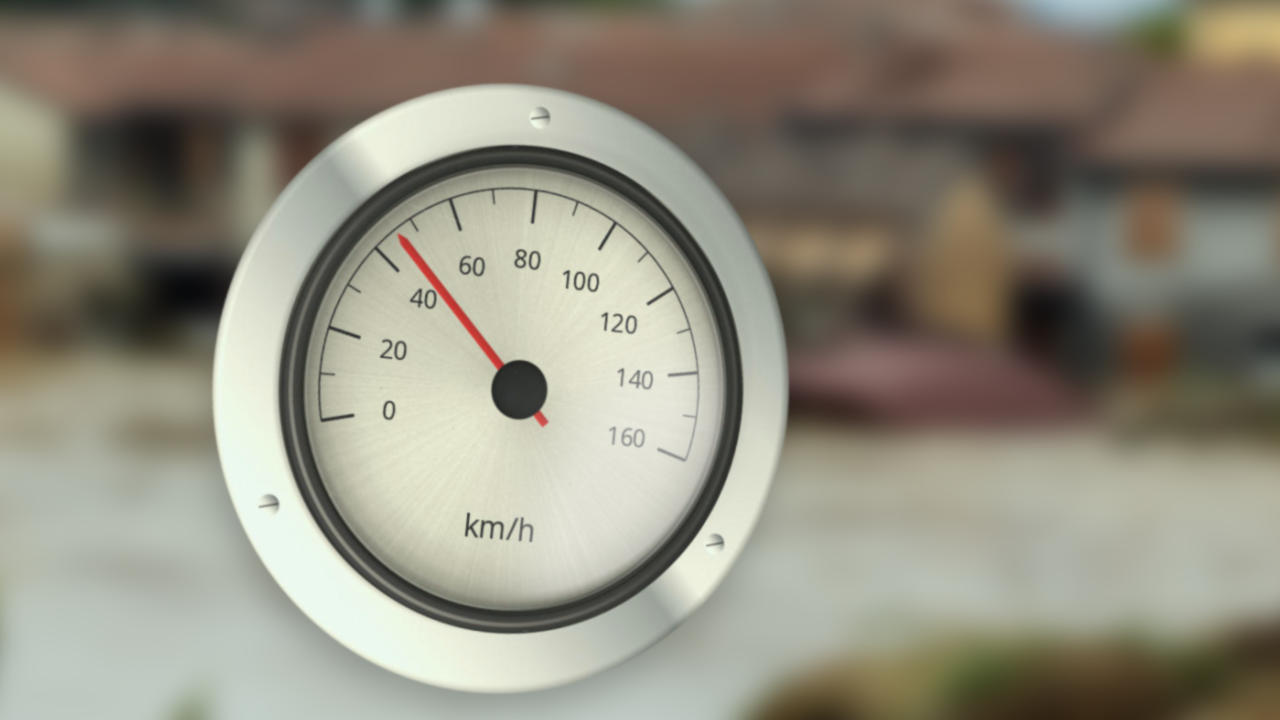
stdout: value=45 unit=km/h
